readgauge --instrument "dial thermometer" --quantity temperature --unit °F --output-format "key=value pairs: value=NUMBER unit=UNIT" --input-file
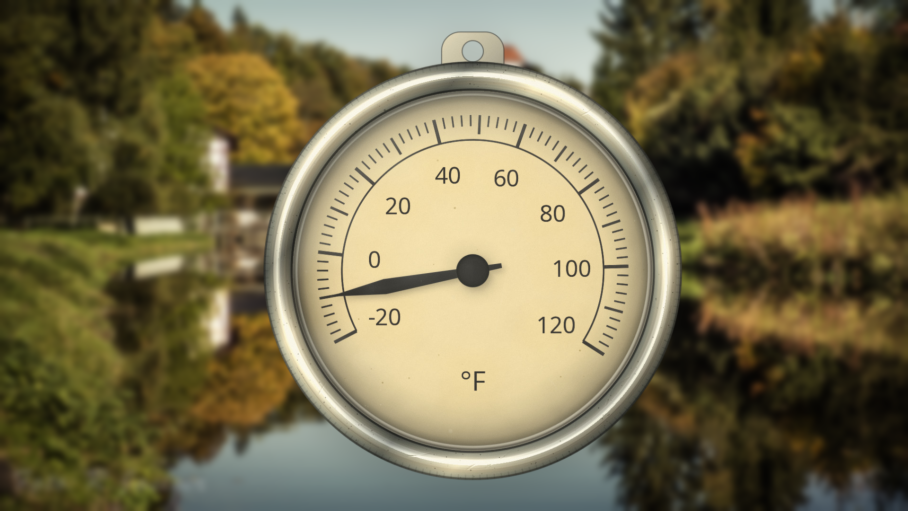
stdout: value=-10 unit=°F
